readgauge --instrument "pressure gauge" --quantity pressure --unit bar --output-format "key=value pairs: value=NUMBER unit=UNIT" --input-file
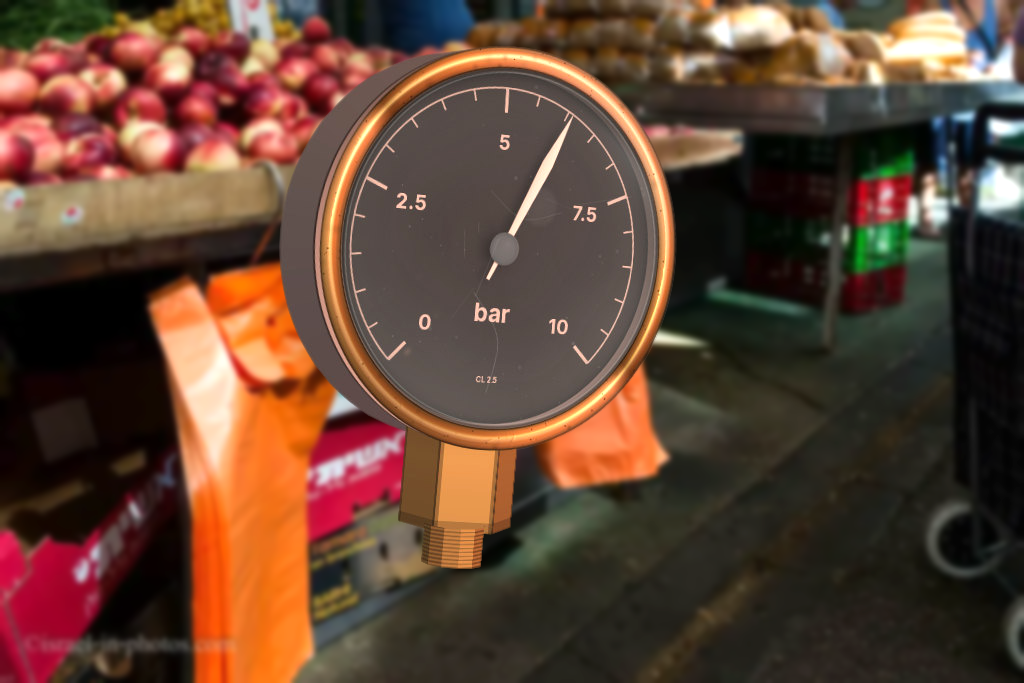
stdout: value=6 unit=bar
